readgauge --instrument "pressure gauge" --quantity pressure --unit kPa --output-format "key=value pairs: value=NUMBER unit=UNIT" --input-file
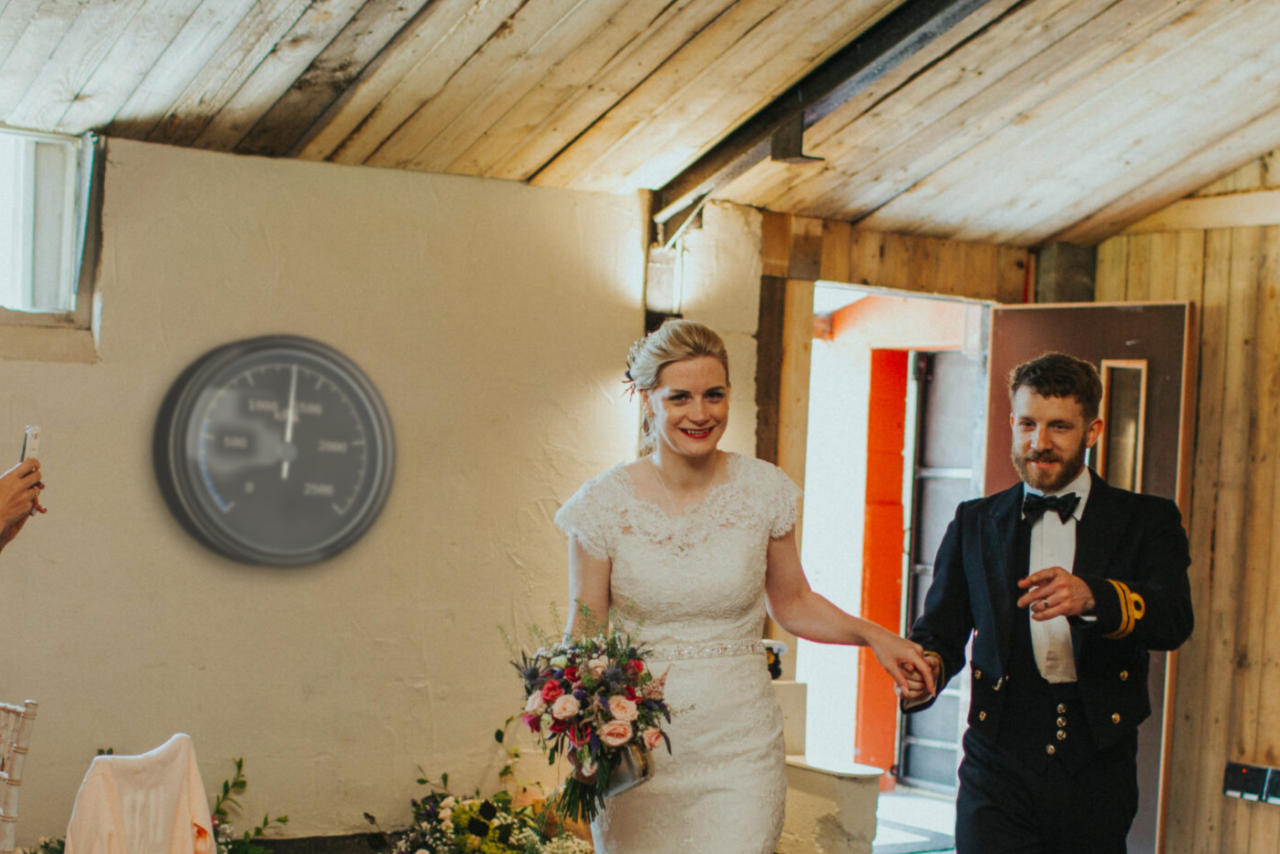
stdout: value=1300 unit=kPa
